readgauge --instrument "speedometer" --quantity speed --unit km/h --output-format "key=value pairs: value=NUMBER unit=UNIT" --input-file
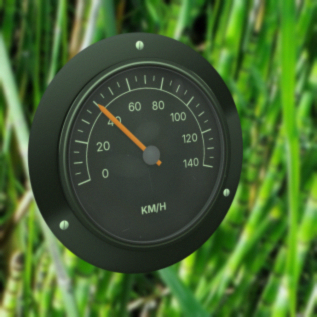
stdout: value=40 unit=km/h
